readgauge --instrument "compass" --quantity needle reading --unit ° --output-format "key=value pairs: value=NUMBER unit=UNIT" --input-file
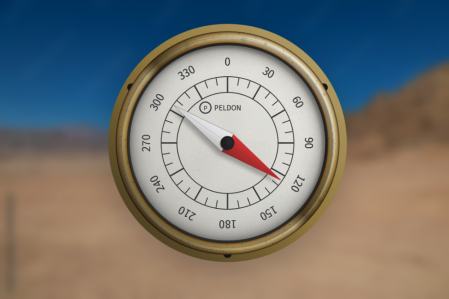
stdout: value=125 unit=°
